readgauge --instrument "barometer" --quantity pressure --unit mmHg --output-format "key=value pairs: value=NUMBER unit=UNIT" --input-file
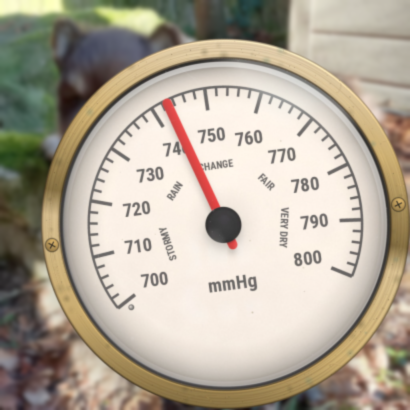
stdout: value=743 unit=mmHg
